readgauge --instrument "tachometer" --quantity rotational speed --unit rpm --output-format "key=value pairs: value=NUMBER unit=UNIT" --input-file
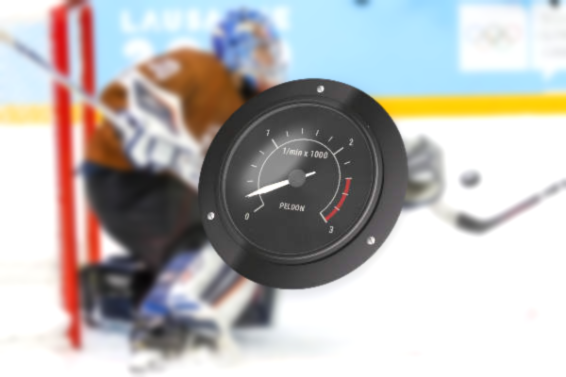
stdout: value=200 unit=rpm
